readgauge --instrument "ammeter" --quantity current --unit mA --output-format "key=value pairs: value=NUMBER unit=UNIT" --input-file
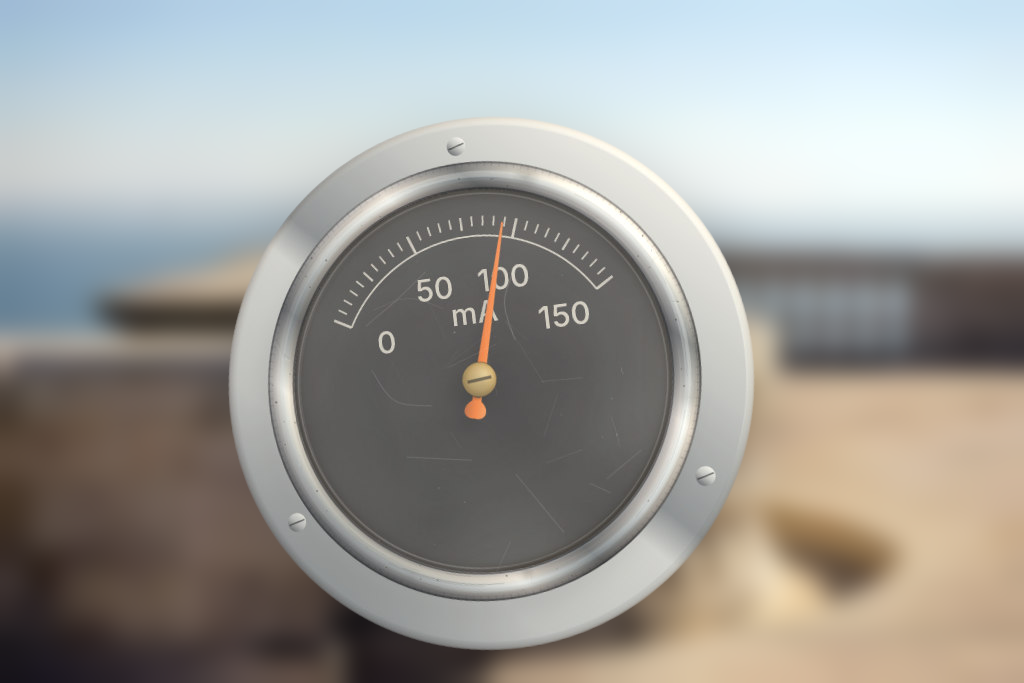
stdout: value=95 unit=mA
